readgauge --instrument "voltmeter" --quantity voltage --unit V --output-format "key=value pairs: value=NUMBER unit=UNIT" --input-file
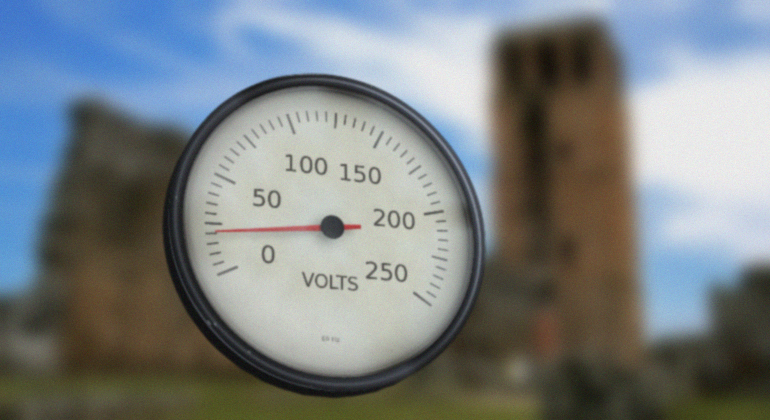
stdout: value=20 unit=V
